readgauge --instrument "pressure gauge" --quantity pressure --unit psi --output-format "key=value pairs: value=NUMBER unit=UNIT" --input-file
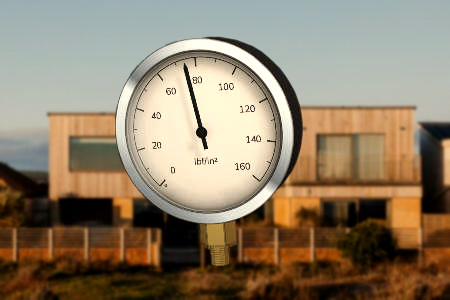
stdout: value=75 unit=psi
